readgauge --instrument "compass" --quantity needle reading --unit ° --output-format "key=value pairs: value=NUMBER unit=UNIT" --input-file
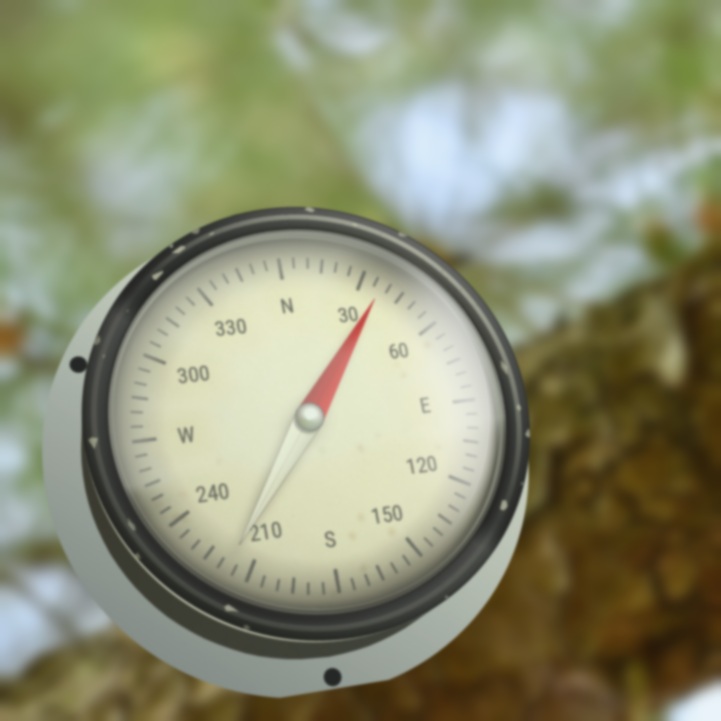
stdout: value=37.5 unit=°
